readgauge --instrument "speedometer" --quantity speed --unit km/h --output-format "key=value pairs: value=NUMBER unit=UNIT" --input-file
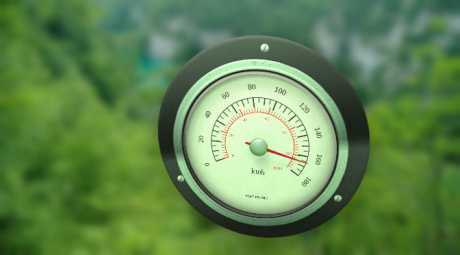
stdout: value=165 unit=km/h
